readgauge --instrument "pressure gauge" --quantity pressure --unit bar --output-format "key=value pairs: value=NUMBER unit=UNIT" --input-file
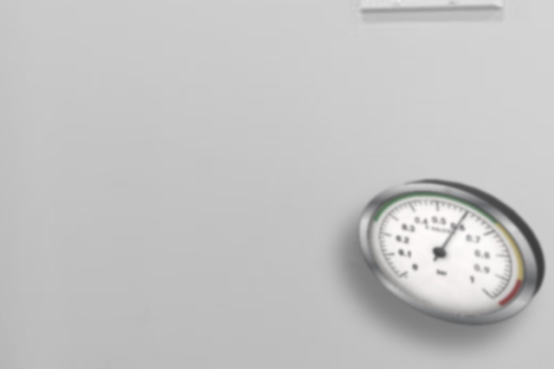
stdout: value=0.6 unit=bar
